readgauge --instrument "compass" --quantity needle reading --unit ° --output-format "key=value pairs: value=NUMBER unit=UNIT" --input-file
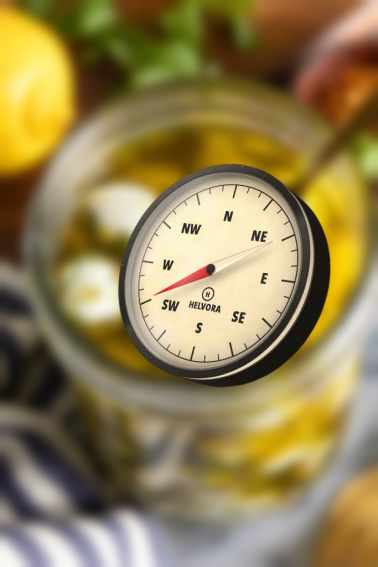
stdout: value=240 unit=°
